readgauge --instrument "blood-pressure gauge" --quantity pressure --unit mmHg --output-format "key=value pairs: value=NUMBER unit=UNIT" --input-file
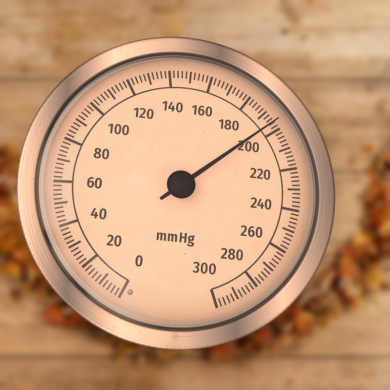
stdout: value=196 unit=mmHg
